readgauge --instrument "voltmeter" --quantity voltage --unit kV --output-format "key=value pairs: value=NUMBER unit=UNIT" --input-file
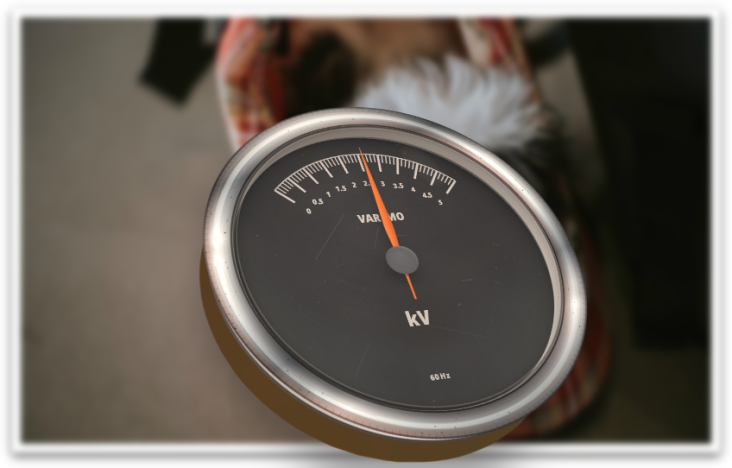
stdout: value=2.5 unit=kV
